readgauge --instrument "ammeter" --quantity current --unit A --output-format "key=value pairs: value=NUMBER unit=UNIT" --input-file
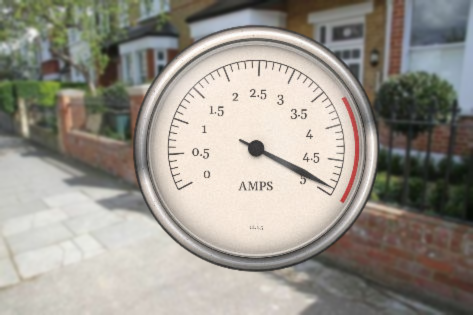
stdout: value=4.9 unit=A
